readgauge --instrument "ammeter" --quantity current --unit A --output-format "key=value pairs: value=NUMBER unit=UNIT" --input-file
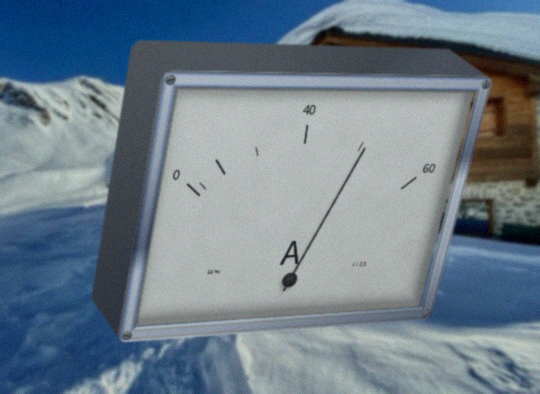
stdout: value=50 unit=A
